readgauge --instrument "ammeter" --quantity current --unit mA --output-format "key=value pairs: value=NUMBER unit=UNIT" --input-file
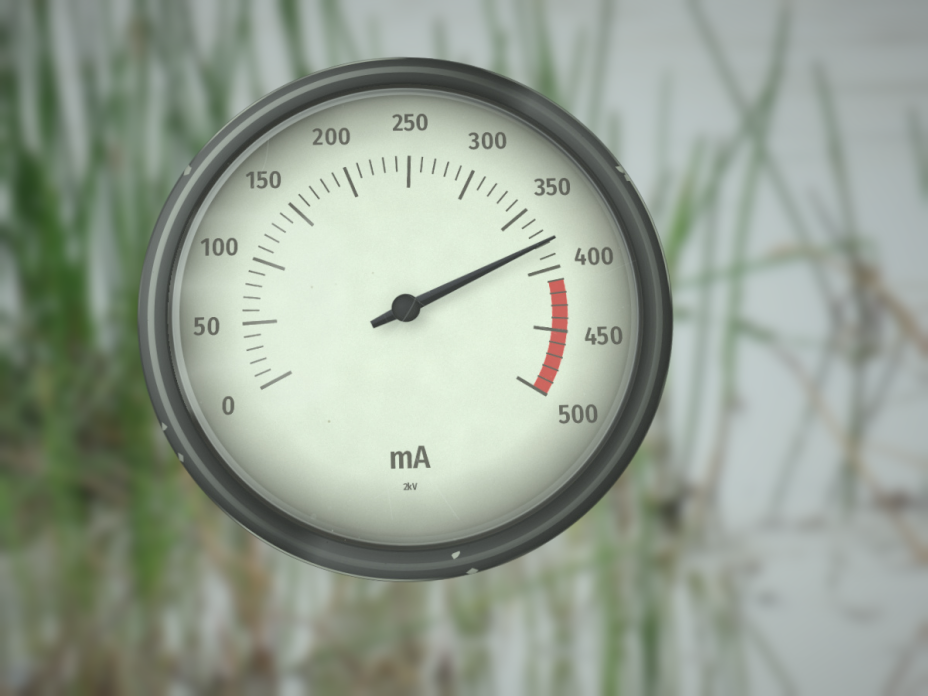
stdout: value=380 unit=mA
